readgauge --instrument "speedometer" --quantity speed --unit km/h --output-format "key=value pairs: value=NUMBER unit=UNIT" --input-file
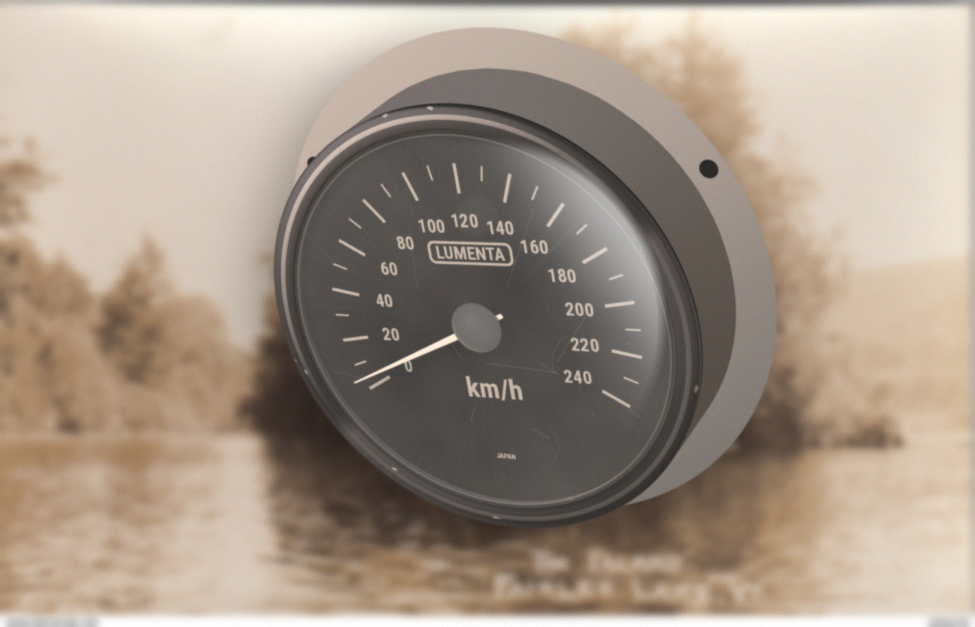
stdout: value=5 unit=km/h
